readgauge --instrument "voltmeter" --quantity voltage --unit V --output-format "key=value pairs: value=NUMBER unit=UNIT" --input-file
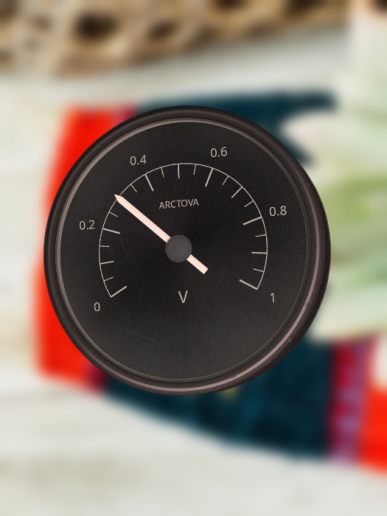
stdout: value=0.3 unit=V
